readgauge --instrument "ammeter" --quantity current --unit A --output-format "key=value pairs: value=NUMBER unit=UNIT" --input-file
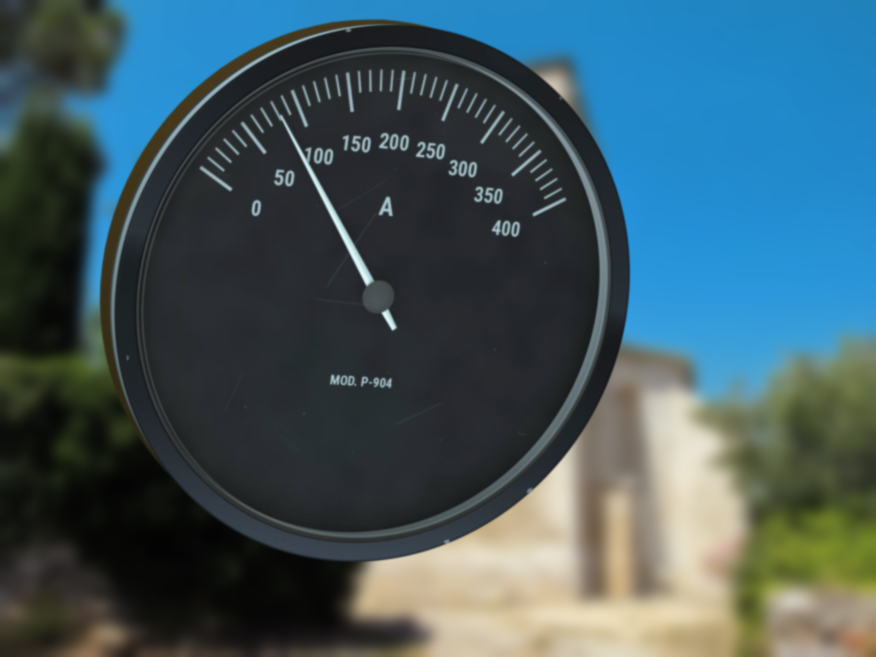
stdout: value=80 unit=A
